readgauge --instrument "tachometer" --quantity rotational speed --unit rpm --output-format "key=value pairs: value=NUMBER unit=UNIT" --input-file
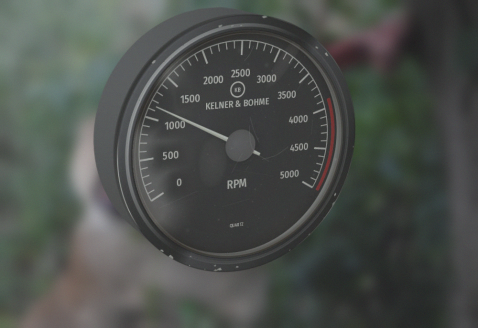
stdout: value=1150 unit=rpm
